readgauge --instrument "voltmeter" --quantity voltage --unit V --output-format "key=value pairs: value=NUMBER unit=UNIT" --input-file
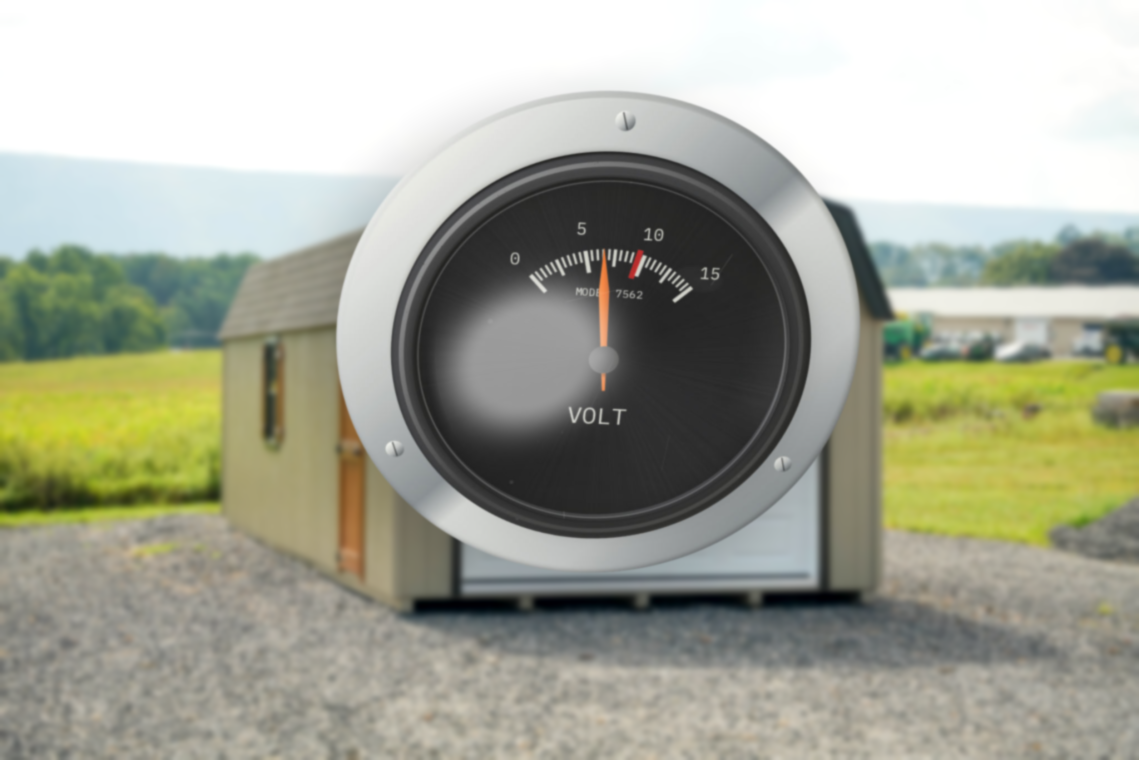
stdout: value=6.5 unit=V
